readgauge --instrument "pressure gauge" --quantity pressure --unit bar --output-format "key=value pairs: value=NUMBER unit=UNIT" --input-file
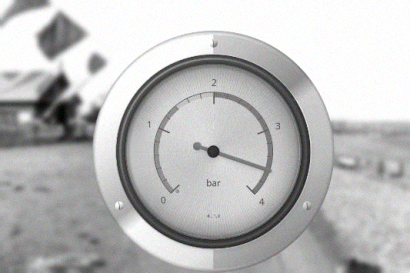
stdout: value=3.6 unit=bar
